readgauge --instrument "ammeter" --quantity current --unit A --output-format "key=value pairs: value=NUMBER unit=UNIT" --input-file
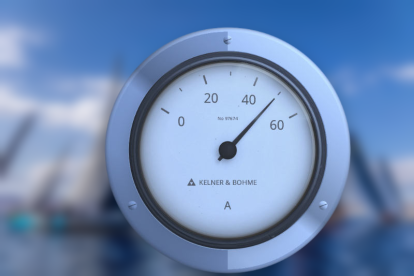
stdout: value=50 unit=A
